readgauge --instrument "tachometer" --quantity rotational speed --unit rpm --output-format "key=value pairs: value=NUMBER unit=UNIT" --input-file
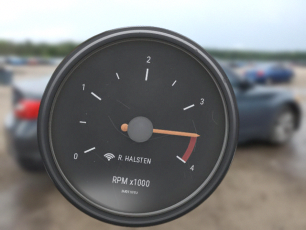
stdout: value=3500 unit=rpm
